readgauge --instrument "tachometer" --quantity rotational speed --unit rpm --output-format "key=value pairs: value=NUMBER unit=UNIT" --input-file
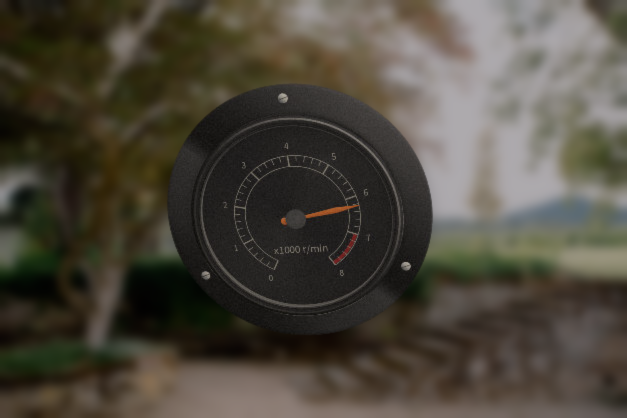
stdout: value=6200 unit=rpm
